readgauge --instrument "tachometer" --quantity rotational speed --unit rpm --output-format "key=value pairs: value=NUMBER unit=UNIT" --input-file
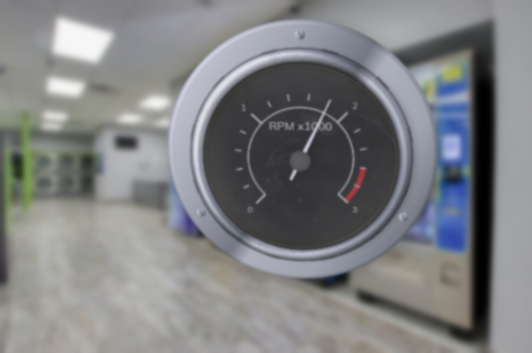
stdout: value=1800 unit=rpm
